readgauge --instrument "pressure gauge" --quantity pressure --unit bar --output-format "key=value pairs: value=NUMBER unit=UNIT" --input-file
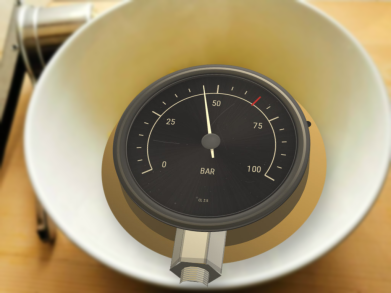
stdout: value=45 unit=bar
